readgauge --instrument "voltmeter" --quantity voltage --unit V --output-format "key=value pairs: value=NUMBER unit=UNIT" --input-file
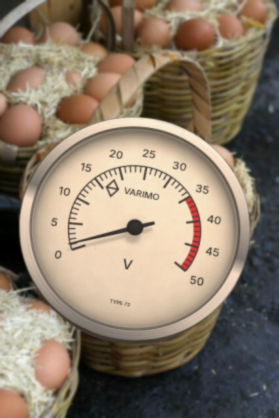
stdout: value=1 unit=V
